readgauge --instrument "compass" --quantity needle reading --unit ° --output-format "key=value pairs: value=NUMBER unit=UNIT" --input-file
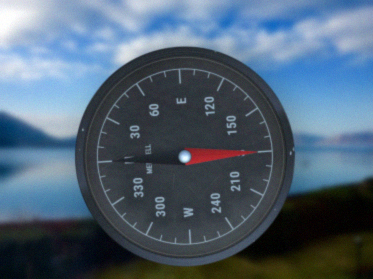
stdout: value=180 unit=°
